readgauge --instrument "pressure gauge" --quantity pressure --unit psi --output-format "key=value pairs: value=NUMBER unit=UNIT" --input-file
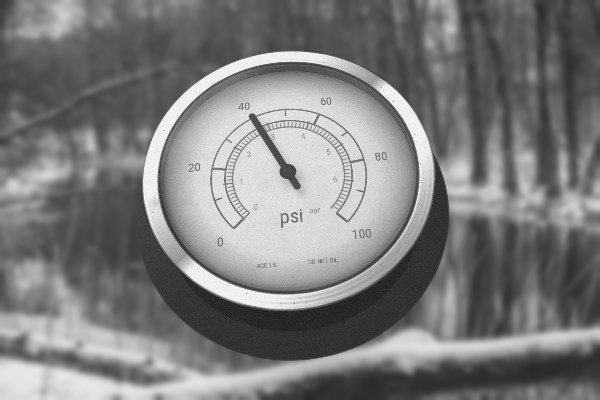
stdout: value=40 unit=psi
